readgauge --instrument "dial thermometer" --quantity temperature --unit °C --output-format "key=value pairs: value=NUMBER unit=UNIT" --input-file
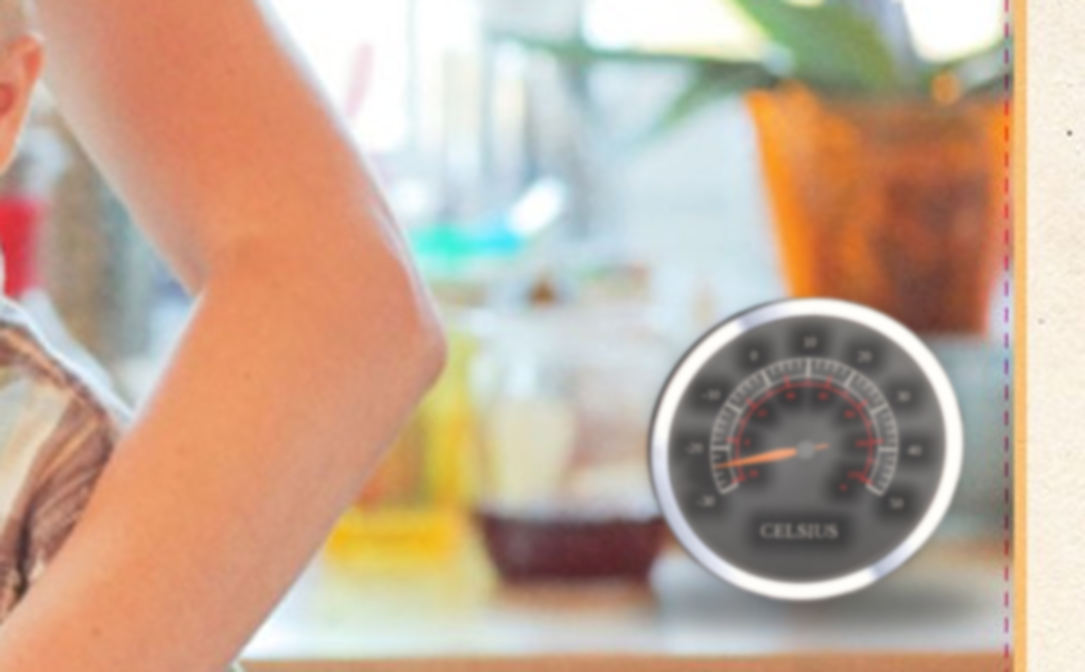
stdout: value=-24 unit=°C
